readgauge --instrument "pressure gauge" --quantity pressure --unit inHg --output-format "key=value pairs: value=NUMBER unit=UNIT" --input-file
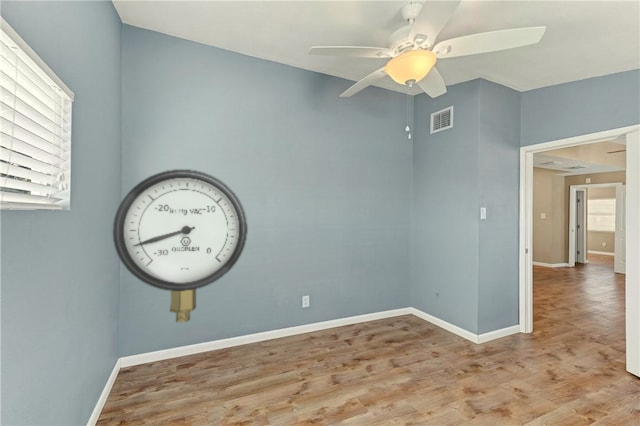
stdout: value=-27 unit=inHg
